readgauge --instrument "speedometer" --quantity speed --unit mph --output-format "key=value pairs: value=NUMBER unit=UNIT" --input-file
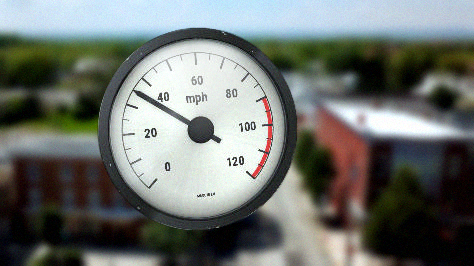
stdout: value=35 unit=mph
